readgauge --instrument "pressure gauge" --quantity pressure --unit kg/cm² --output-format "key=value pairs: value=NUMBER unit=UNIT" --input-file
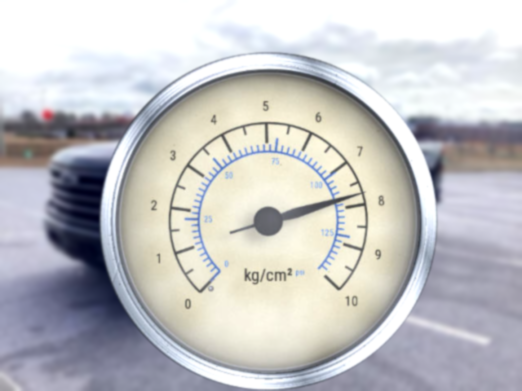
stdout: value=7.75 unit=kg/cm²
